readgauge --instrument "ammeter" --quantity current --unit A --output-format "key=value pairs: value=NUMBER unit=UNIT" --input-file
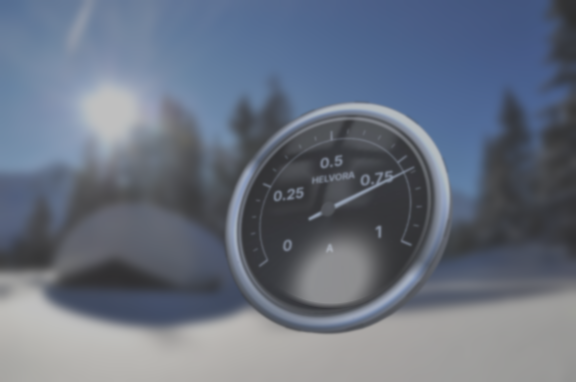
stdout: value=0.8 unit=A
